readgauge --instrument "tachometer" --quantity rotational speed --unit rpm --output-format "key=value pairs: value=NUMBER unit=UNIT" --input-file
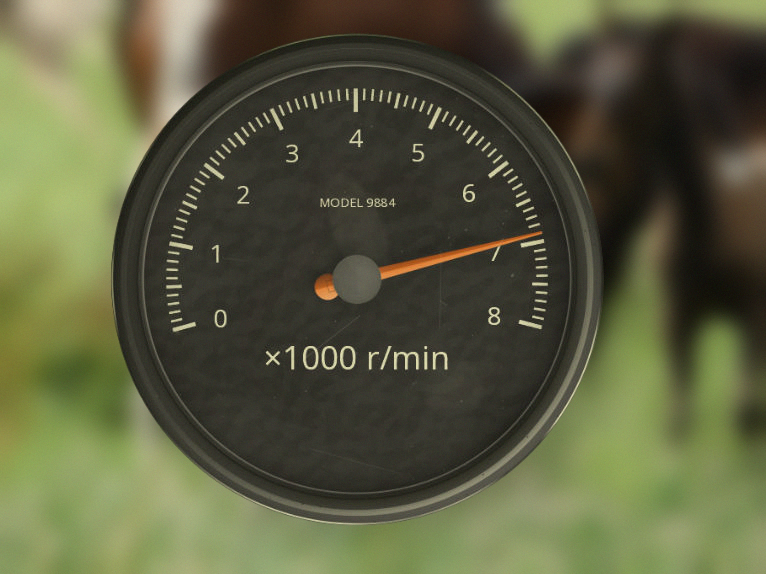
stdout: value=6900 unit=rpm
